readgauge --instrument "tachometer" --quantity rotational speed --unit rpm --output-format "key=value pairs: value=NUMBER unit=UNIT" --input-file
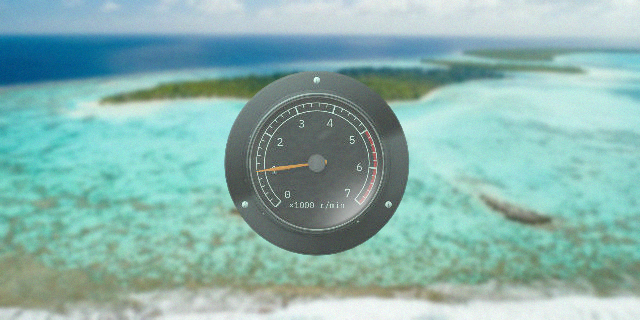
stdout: value=1000 unit=rpm
